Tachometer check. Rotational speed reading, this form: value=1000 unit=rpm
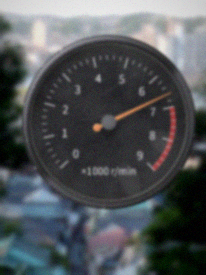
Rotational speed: value=6600 unit=rpm
